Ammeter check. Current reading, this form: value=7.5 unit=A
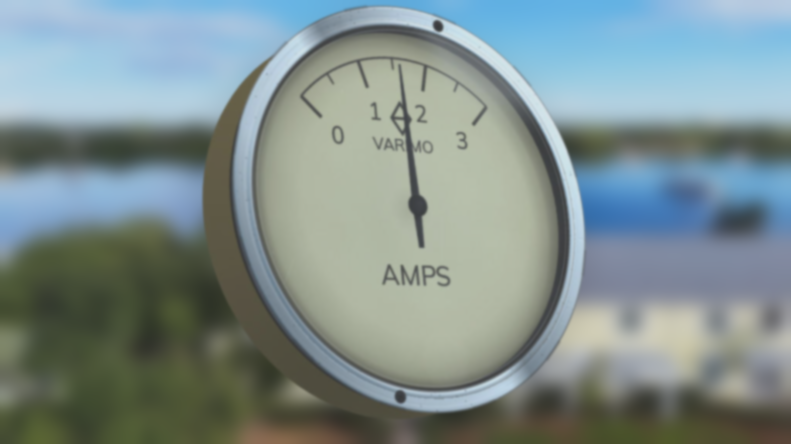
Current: value=1.5 unit=A
